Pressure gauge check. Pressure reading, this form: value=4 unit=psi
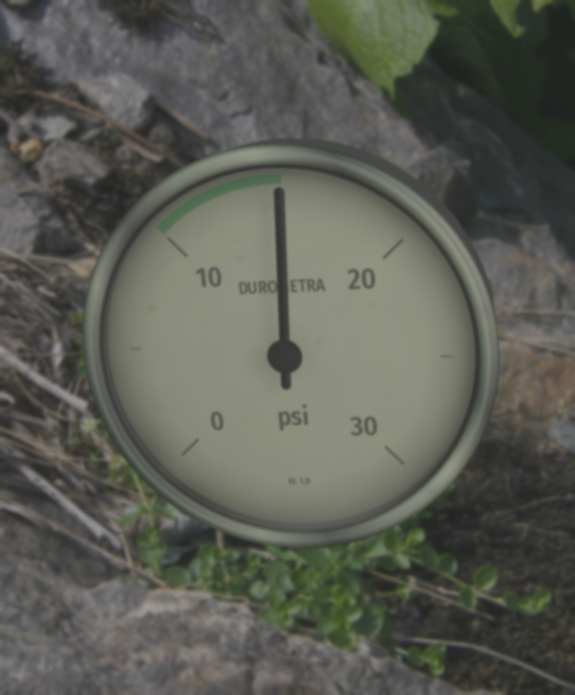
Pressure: value=15 unit=psi
